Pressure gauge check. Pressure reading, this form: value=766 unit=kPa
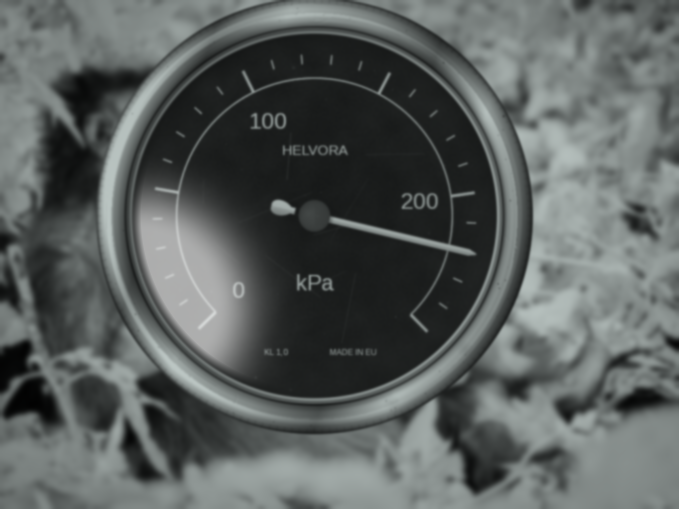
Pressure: value=220 unit=kPa
